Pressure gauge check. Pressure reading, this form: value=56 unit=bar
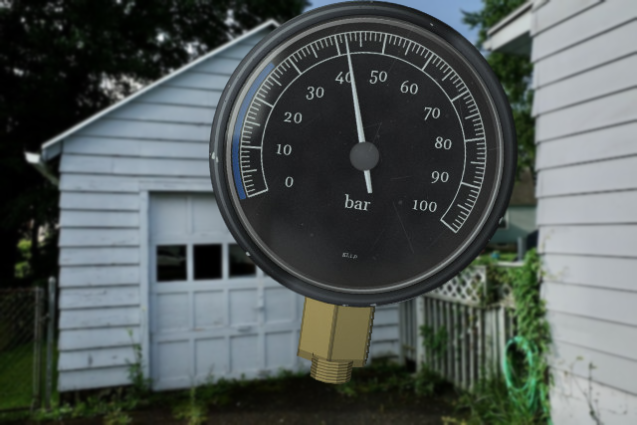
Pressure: value=42 unit=bar
